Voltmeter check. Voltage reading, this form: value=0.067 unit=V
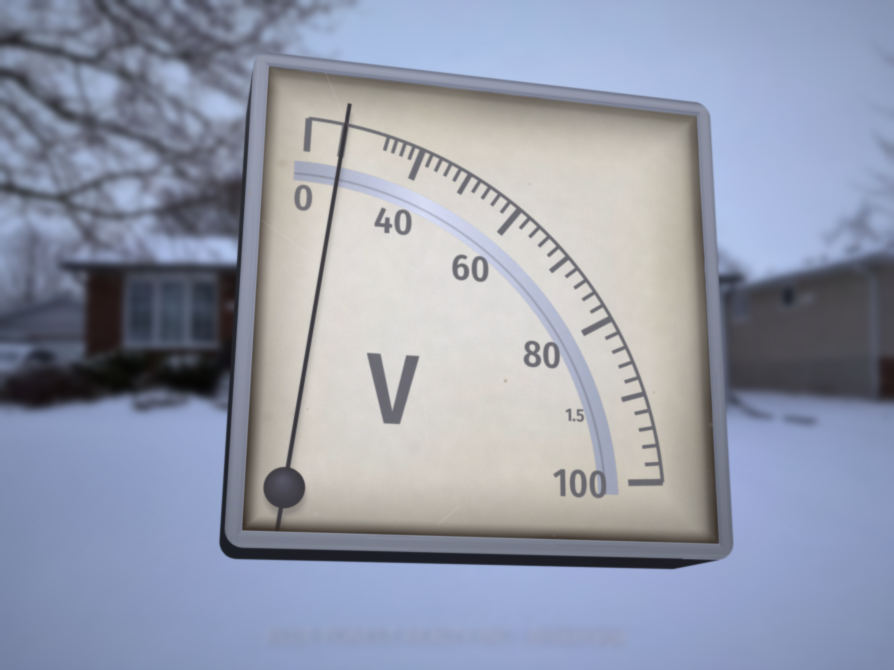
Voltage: value=20 unit=V
